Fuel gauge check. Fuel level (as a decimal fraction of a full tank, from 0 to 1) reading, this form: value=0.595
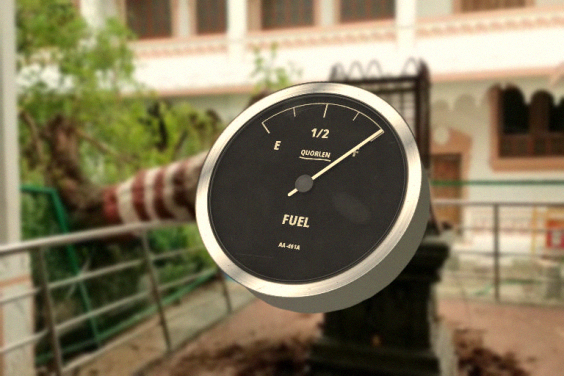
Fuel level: value=1
